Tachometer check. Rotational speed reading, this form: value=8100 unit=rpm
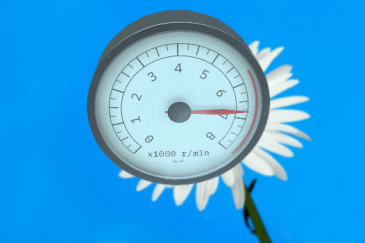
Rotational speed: value=6750 unit=rpm
